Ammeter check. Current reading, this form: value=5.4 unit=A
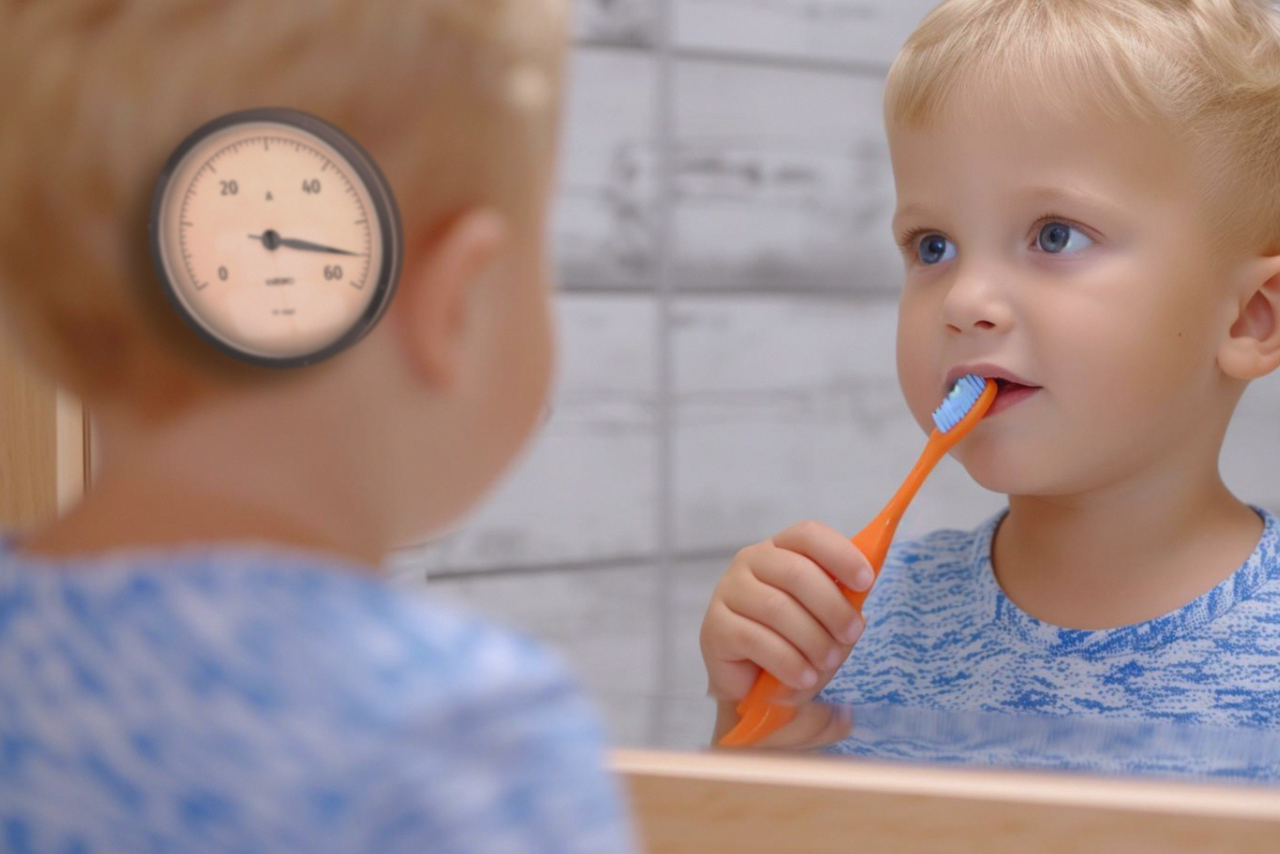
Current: value=55 unit=A
